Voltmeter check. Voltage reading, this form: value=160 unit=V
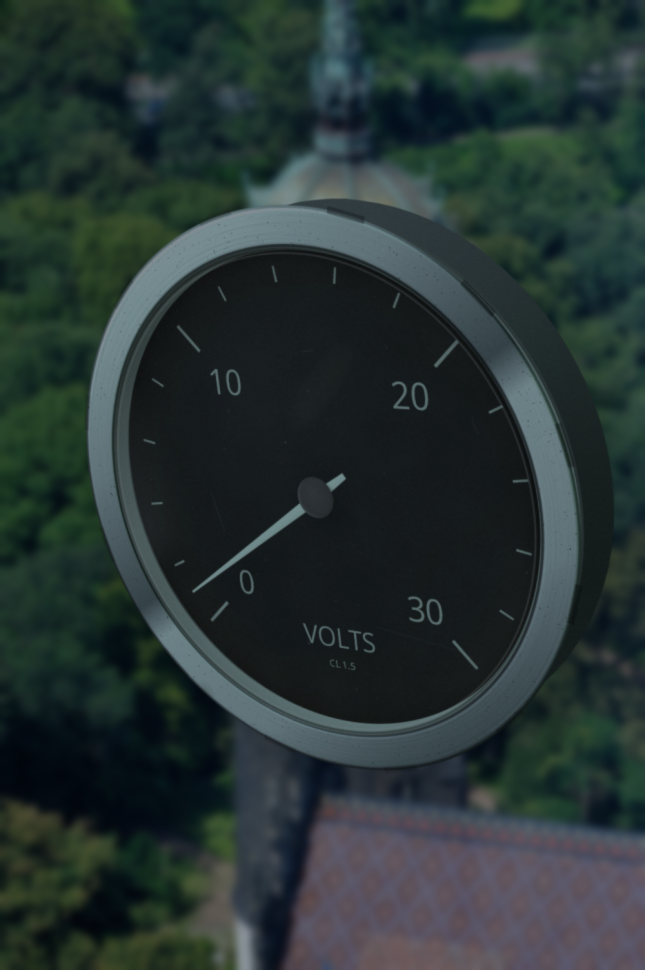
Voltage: value=1 unit=V
